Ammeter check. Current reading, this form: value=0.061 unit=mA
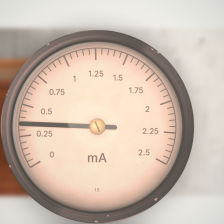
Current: value=0.35 unit=mA
